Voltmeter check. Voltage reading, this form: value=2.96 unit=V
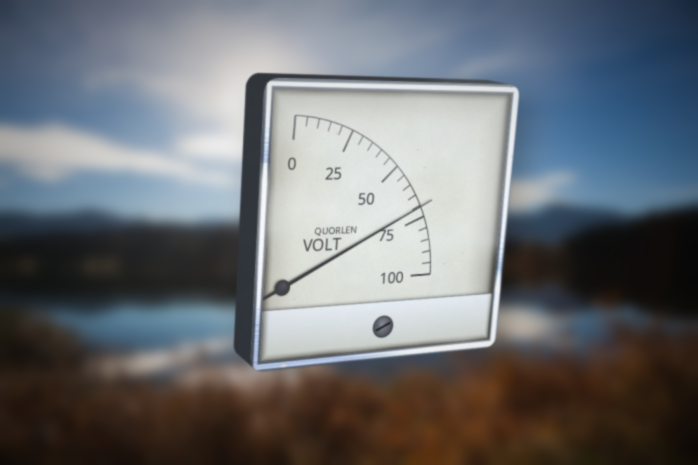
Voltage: value=70 unit=V
